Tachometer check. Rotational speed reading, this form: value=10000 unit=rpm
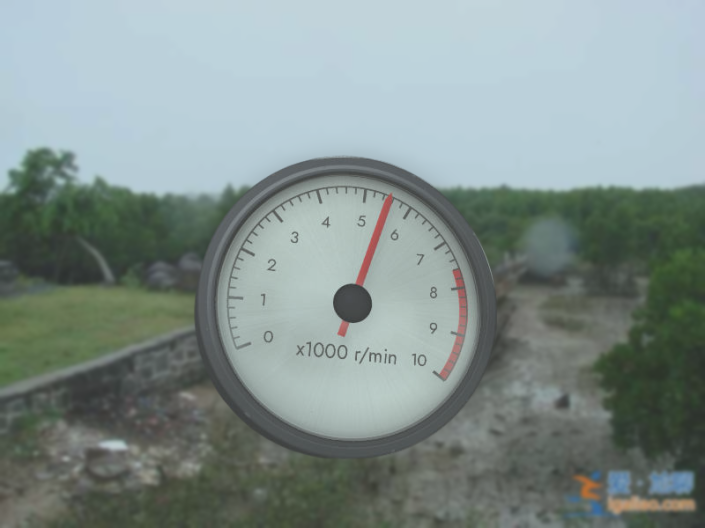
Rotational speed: value=5500 unit=rpm
